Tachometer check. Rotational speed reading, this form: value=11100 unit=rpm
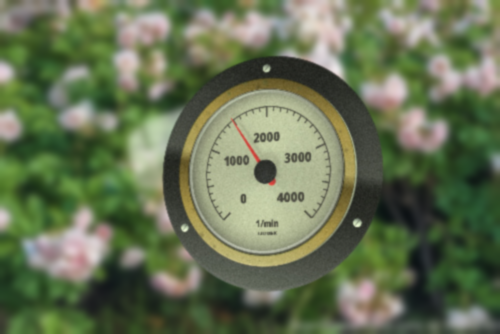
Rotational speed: value=1500 unit=rpm
